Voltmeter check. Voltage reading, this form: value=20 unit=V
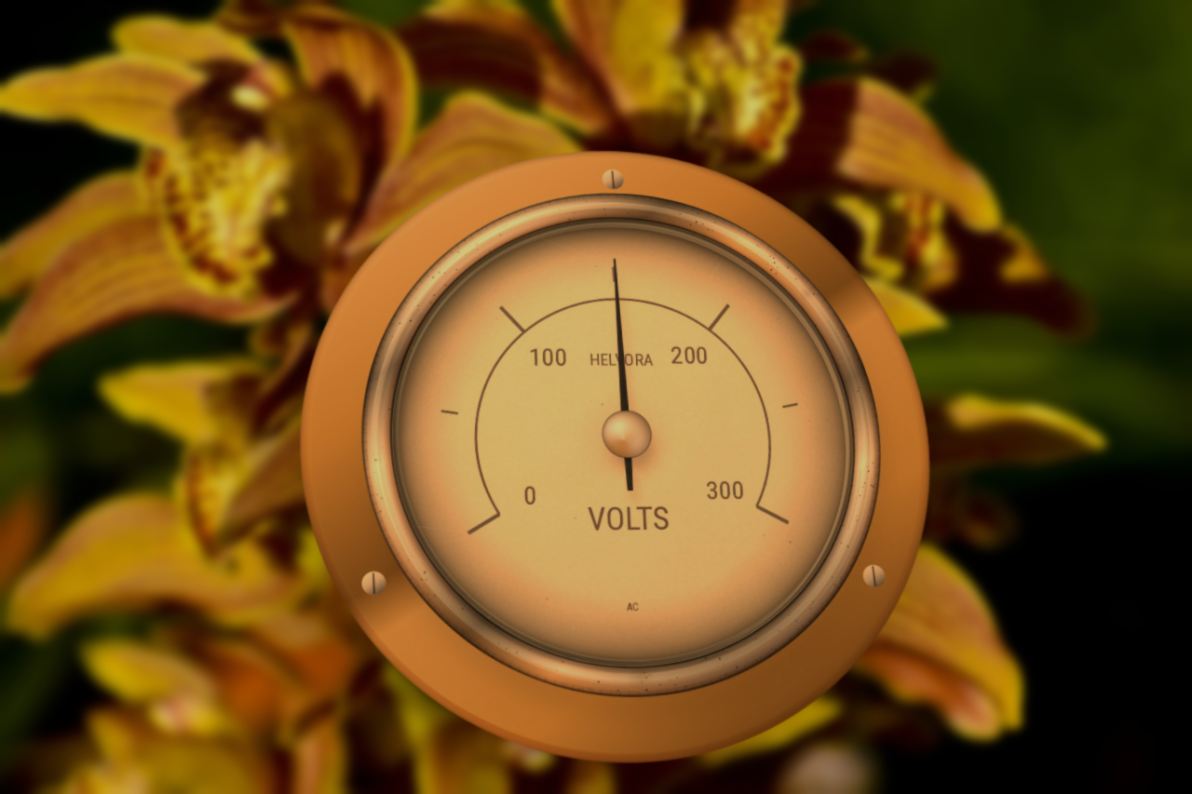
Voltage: value=150 unit=V
